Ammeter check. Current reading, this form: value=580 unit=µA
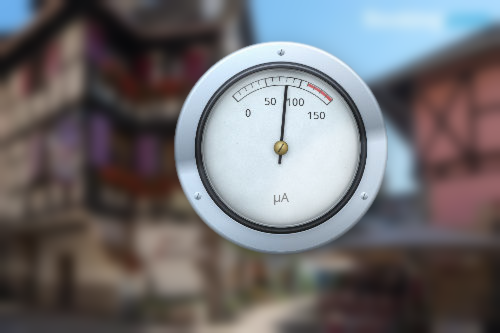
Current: value=80 unit=µA
